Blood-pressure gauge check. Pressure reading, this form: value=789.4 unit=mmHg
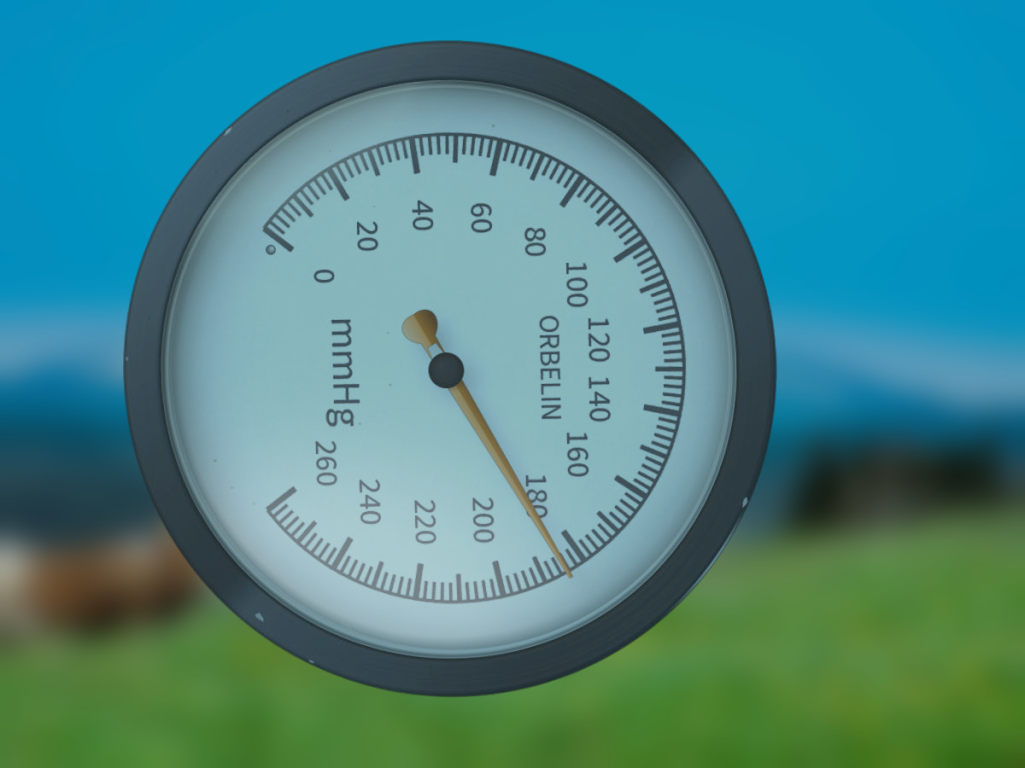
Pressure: value=184 unit=mmHg
